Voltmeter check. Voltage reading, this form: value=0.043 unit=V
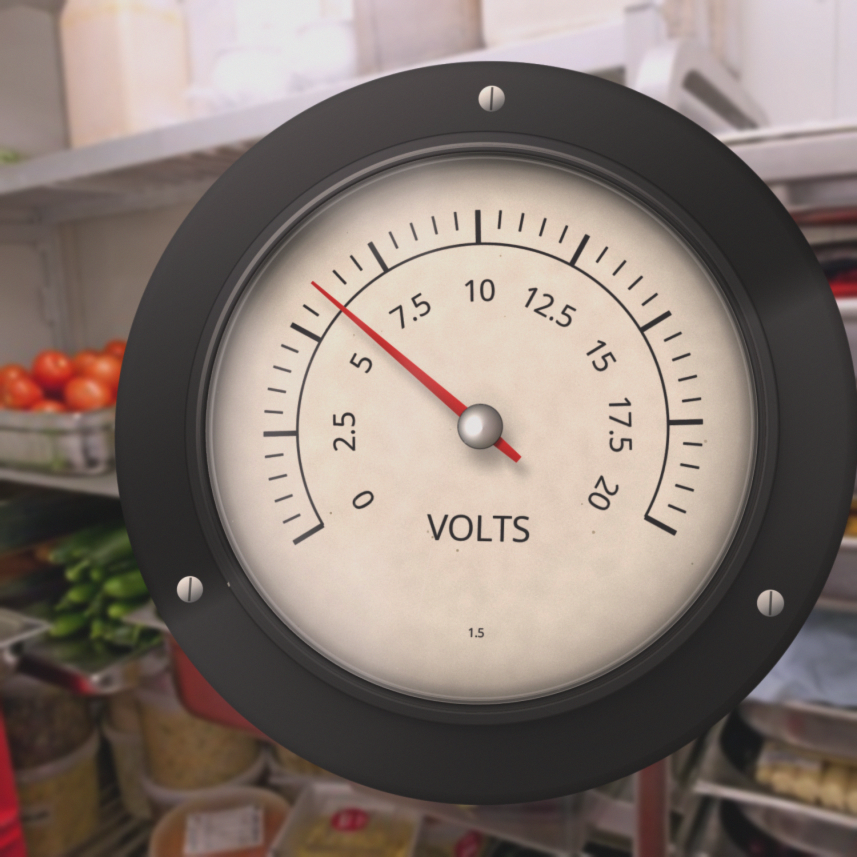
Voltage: value=6 unit=V
